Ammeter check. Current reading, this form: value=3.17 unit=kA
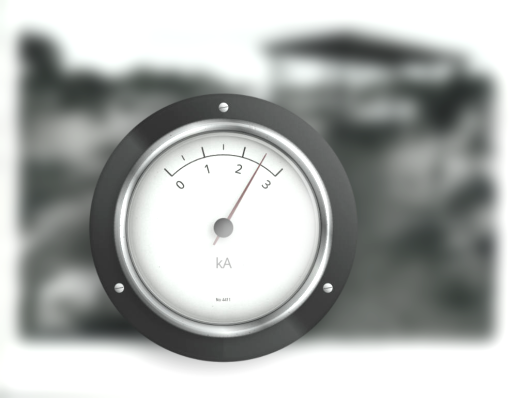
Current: value=2.5 unit=kA
